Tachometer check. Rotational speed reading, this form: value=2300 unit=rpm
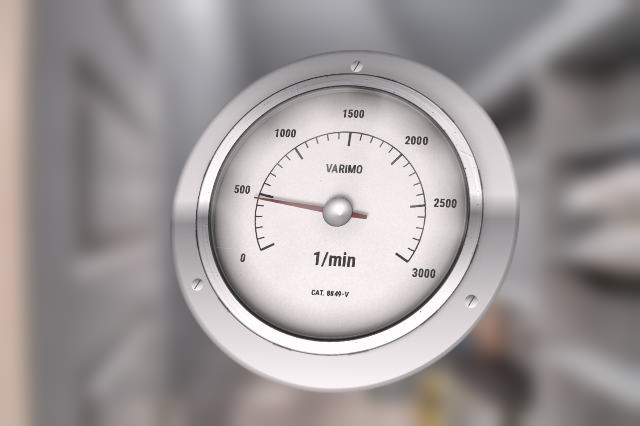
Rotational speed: value=450 unit=rpm
